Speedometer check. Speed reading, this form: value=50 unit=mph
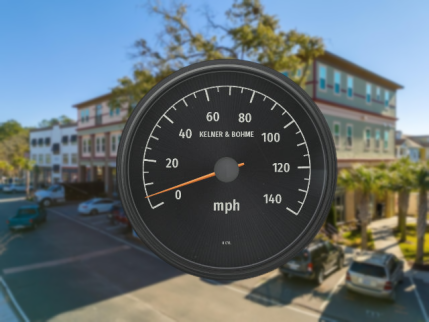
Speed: value=5 unit=mph
